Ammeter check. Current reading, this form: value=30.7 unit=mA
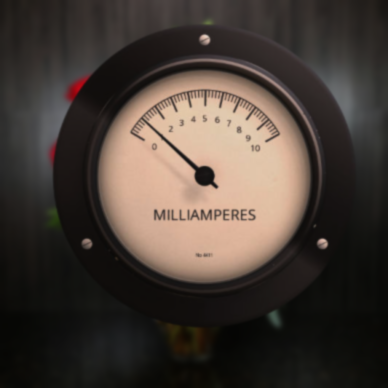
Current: value=1 unit=mA
